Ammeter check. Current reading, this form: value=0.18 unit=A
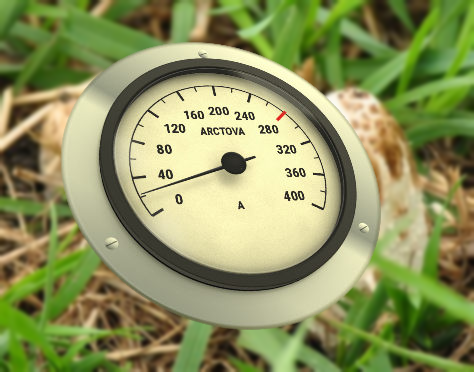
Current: value=20 unit=A
